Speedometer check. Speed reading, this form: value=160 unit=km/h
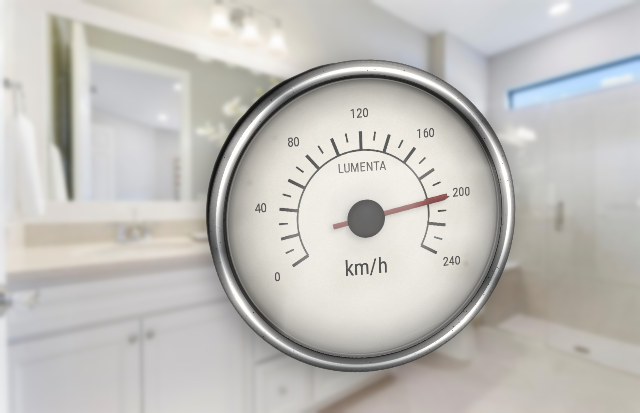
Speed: value=200 unit=km/h
